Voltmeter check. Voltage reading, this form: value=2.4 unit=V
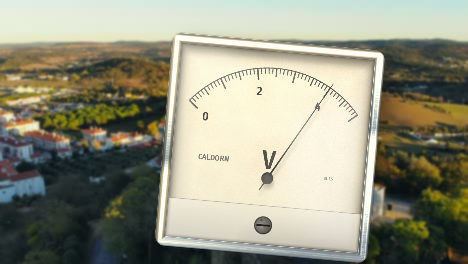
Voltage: value=4 unit=V
